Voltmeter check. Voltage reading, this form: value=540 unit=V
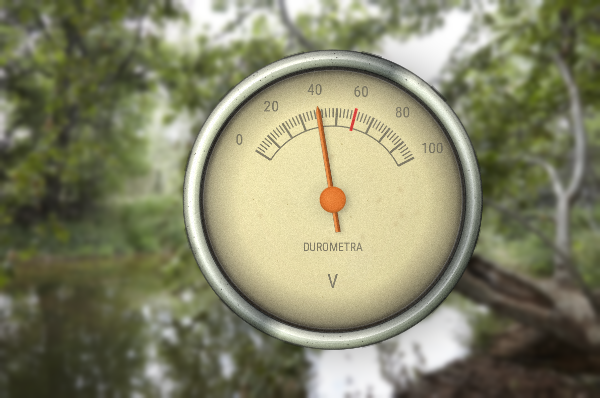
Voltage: value=40 unit=V
